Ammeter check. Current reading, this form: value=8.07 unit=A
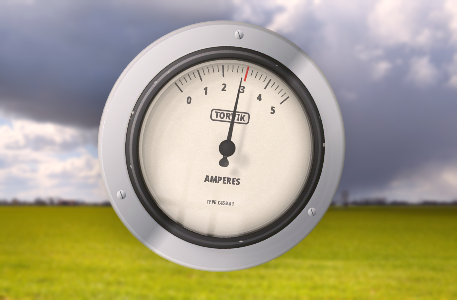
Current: value=2.8 unit=A
